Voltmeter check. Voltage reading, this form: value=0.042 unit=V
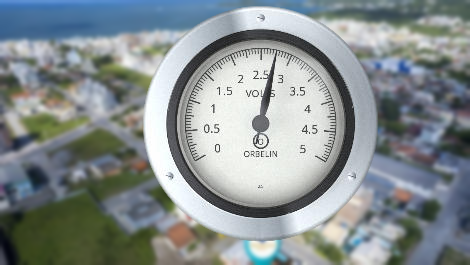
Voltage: value=2.75 unit=V
